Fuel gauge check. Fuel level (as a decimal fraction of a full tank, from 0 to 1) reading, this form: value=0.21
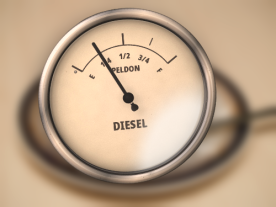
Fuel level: value=0.25
